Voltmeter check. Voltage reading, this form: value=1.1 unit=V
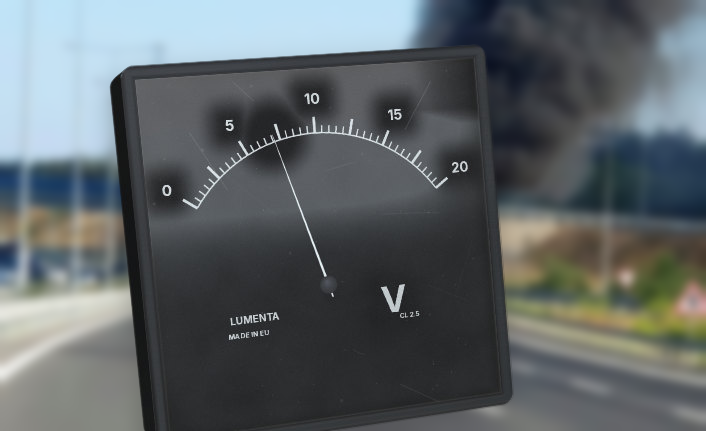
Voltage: value=7 unit=V
